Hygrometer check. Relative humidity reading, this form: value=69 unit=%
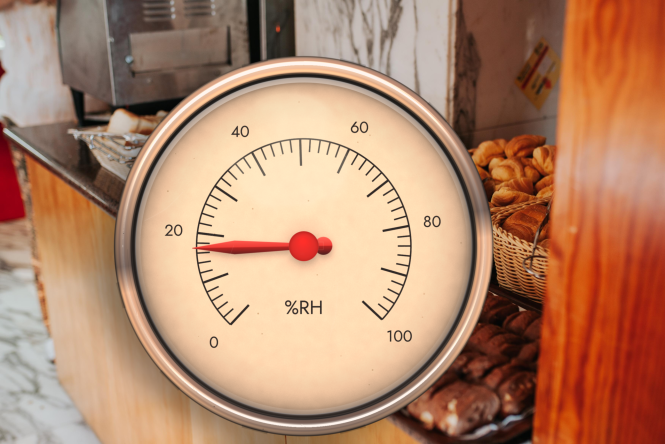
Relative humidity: value=17 unit=%
